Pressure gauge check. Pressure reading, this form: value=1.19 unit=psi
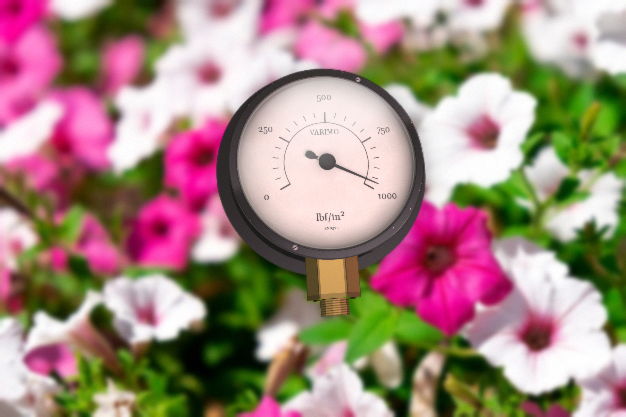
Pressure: value=975 unit=psi
